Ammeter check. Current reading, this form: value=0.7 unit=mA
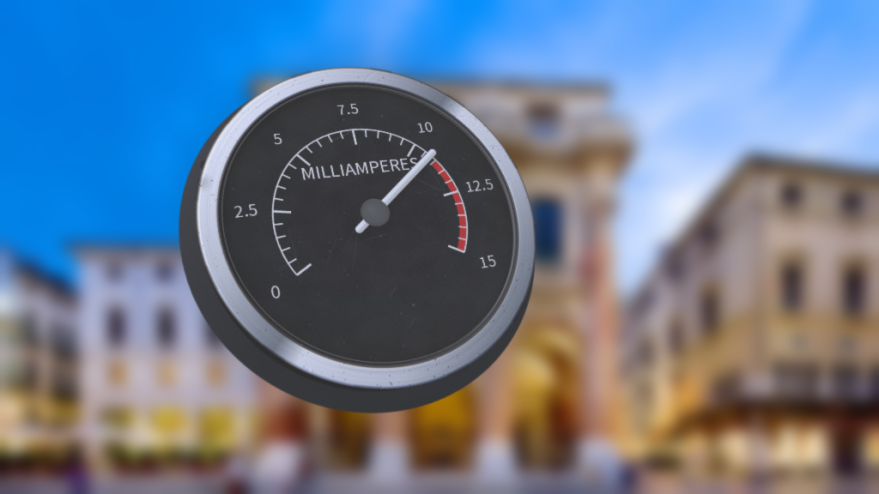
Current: value=10.75 unit=mA
